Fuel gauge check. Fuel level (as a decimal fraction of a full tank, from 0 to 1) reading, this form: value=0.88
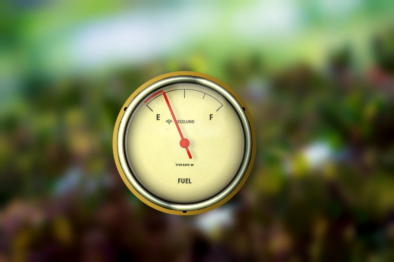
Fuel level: value=0.25
